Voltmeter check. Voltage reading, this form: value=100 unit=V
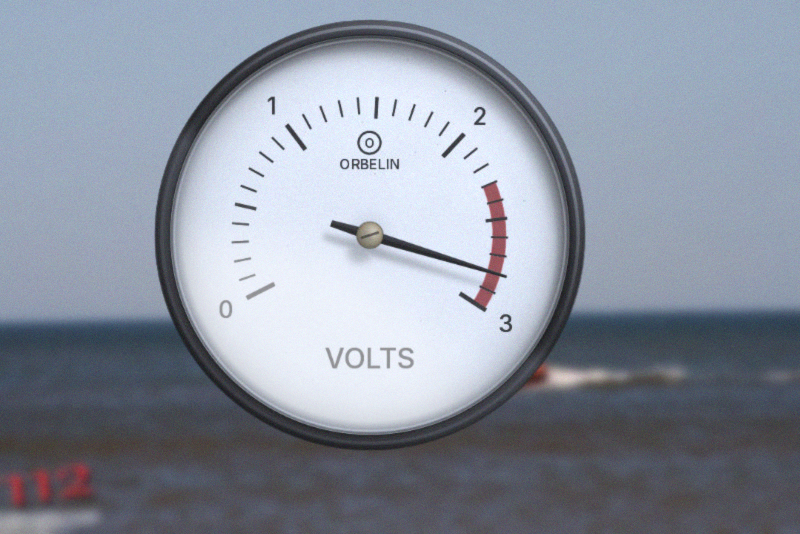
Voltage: value=2.8 unit=V
